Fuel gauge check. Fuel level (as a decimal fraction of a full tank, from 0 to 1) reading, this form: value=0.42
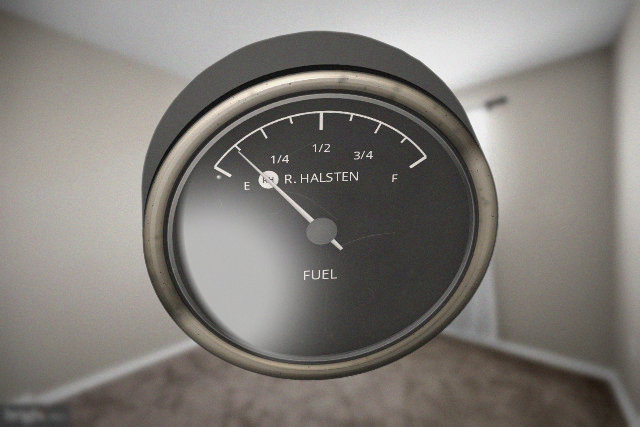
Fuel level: value=0.125
